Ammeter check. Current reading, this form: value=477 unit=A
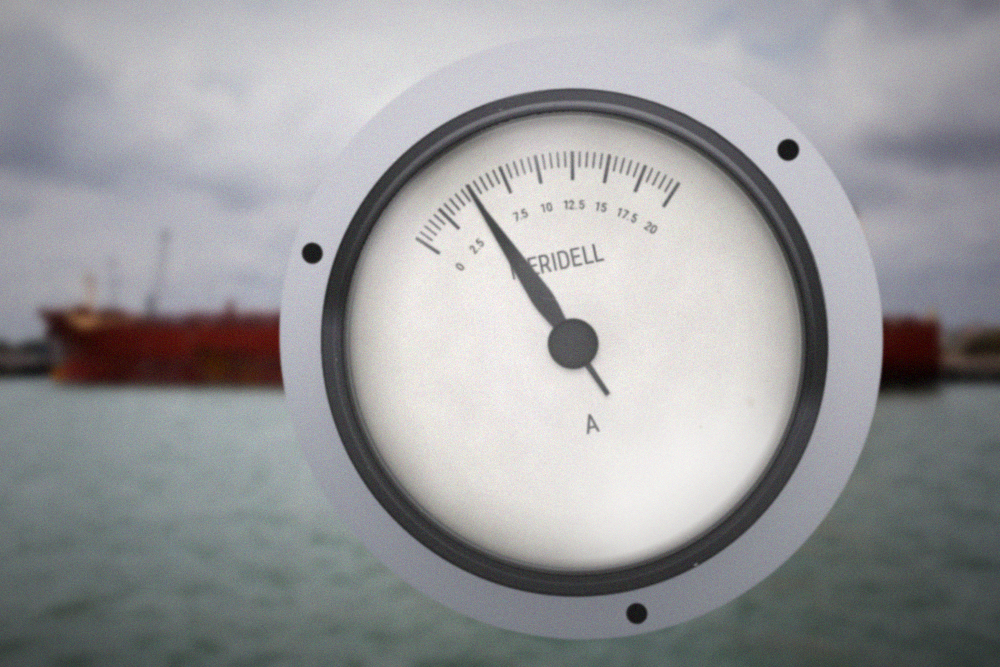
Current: value=5 unit=A
